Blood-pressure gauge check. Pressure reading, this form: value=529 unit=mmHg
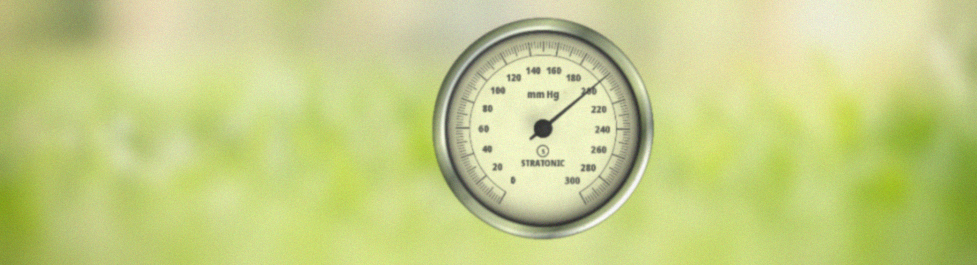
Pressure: value=200 unit=mmHg
